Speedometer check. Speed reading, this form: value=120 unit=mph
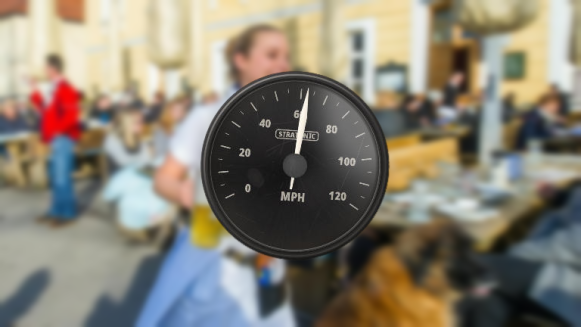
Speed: value=62.5 unit=mph
